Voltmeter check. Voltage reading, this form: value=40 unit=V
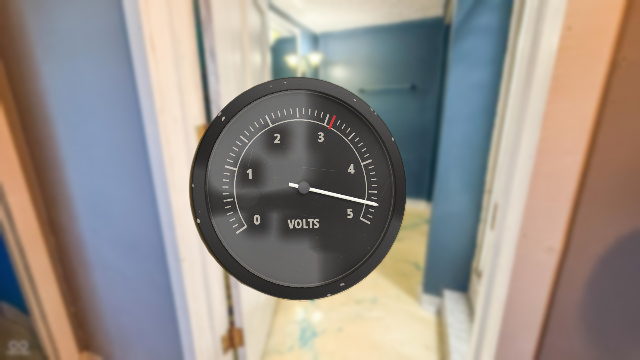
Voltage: value=4.7 unit=V
